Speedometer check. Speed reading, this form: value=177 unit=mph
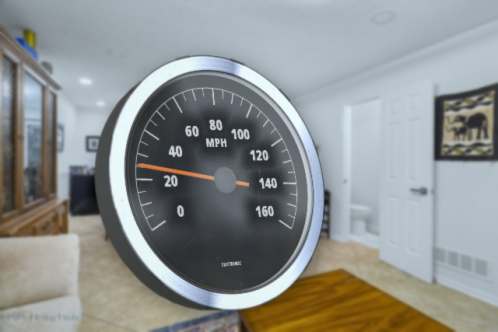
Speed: value=25 unit=mph
